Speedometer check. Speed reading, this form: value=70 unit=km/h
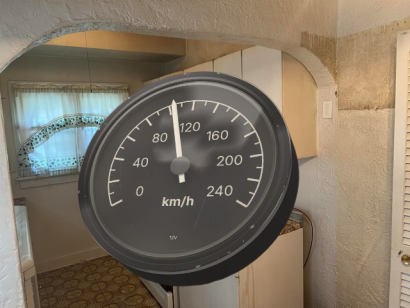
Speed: value=105 unit=km/h
